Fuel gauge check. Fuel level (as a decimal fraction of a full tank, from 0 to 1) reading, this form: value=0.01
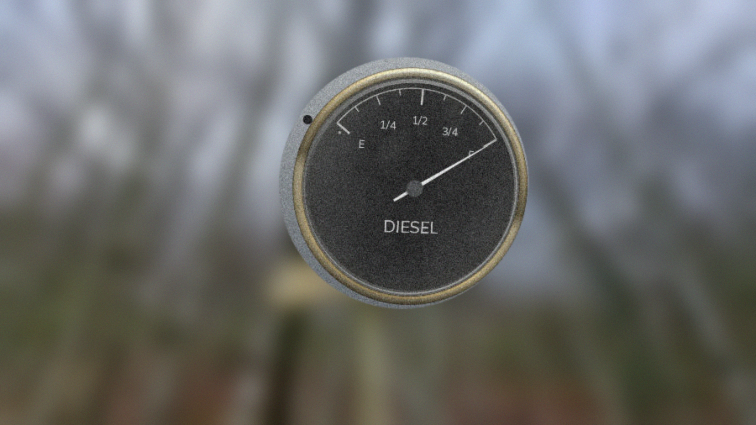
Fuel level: value=1
